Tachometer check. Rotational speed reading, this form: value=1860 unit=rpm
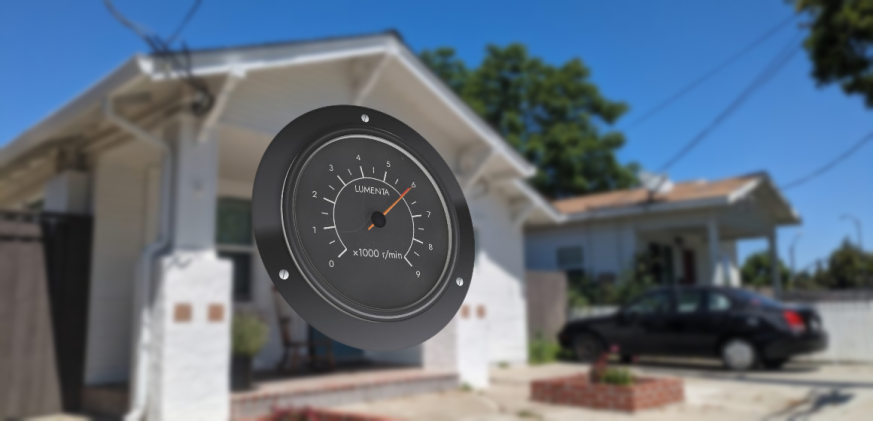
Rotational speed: value=6000 unit=rpm
